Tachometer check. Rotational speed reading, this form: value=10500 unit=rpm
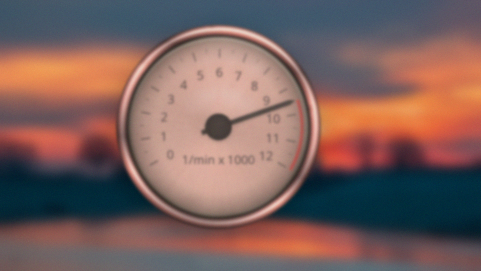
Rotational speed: value=9500 unit=rpm
